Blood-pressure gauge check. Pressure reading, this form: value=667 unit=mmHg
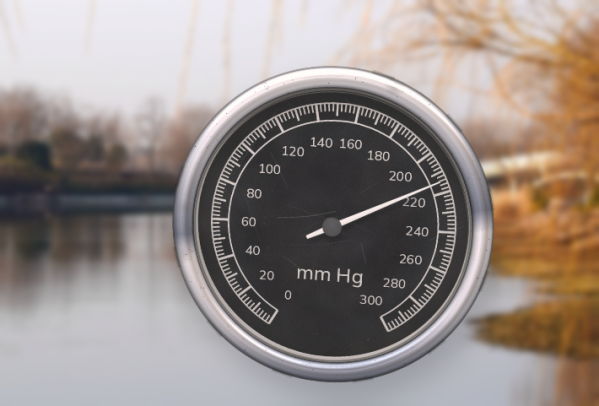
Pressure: value=214 unit=mmHg
